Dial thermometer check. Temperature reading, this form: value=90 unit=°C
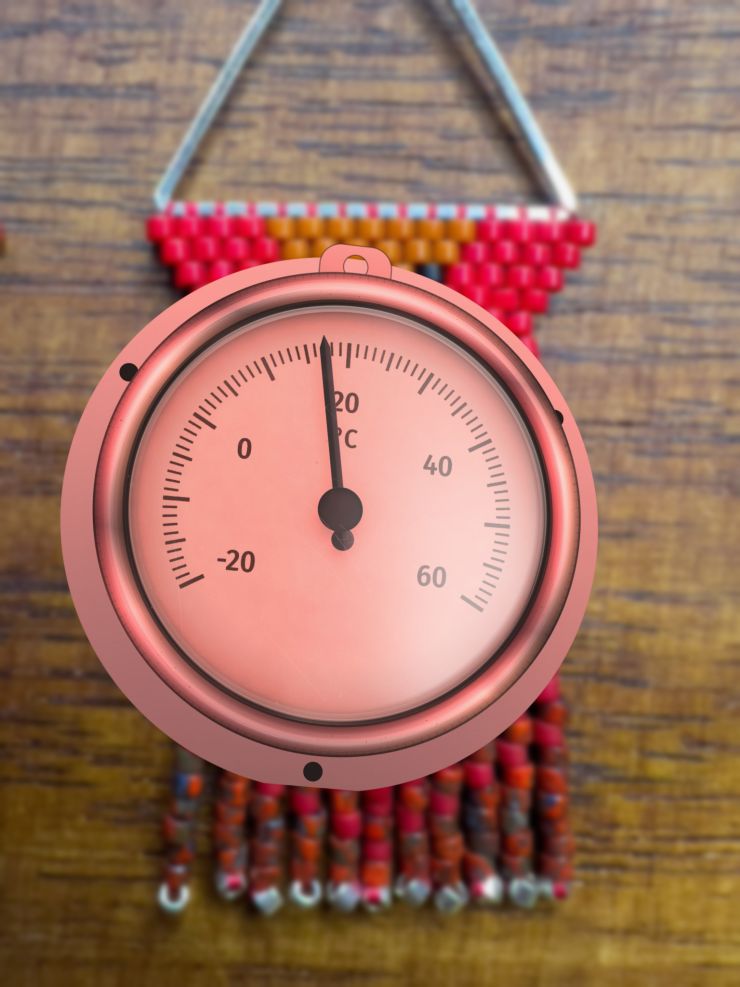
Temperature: value=17 unit=°C
